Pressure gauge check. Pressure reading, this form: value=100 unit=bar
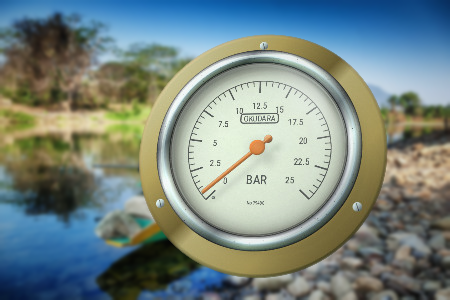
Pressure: value=0.5 unit=bar
